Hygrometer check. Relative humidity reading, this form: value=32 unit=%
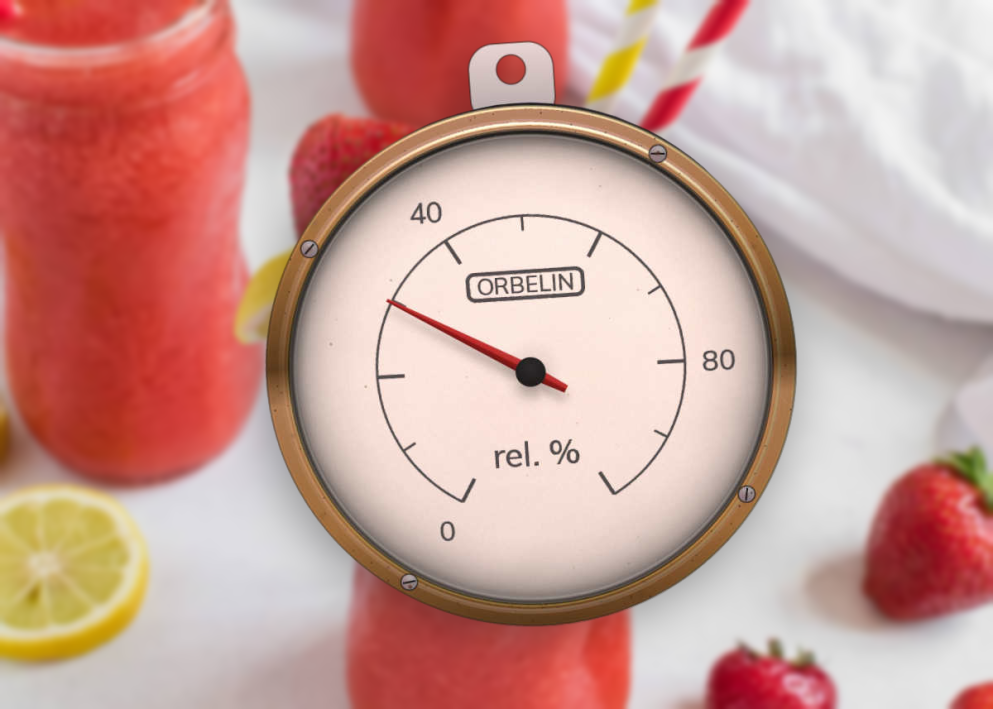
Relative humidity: value=30 unit=%
